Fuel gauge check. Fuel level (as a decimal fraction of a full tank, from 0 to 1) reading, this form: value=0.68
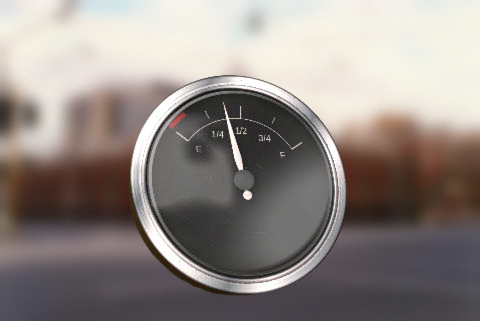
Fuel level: value=0.375
